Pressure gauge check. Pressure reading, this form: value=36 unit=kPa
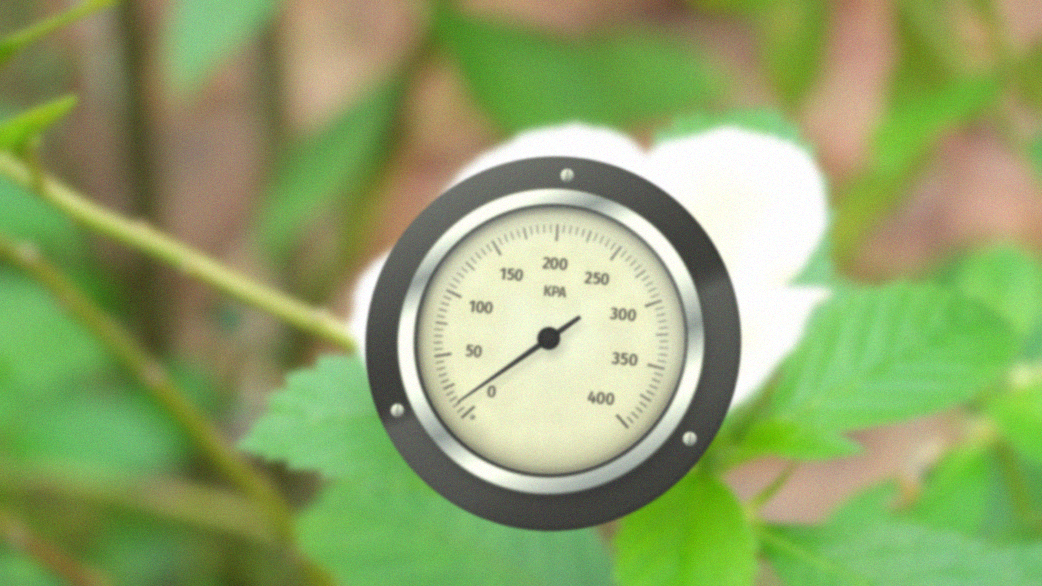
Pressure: value=10 unit=kPa
